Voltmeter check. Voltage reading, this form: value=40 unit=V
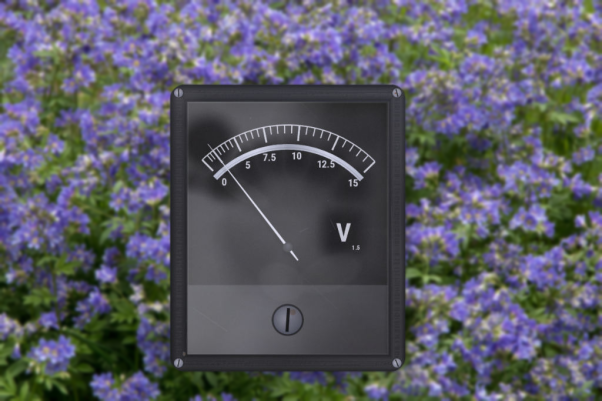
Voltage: value=2.5 unit=V
